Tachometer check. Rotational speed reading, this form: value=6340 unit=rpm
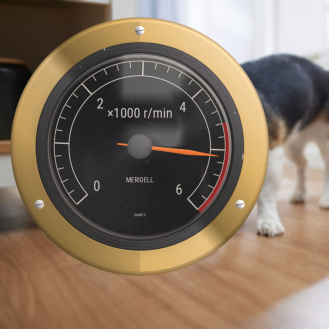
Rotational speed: value=5100 unit=rpm
